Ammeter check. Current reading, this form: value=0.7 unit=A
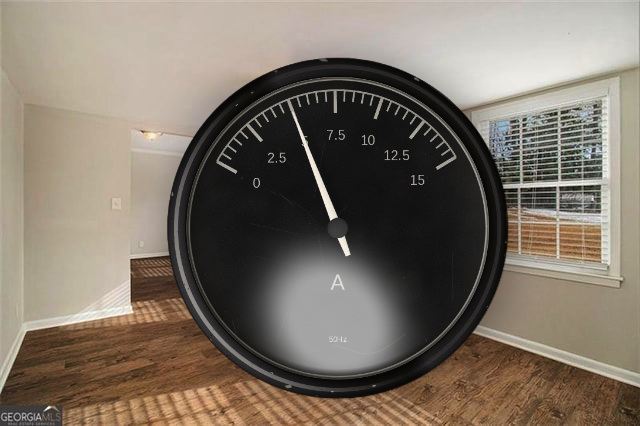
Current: value=5 unit=A
